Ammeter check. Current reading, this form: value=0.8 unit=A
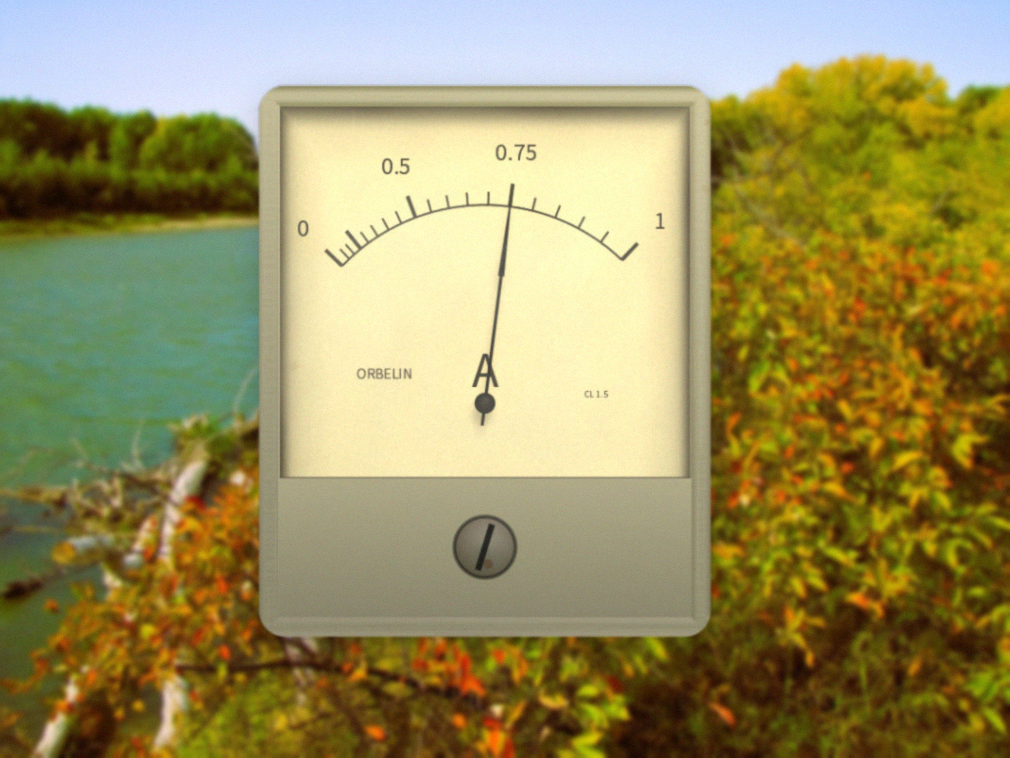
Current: value=0.75 unit=A
